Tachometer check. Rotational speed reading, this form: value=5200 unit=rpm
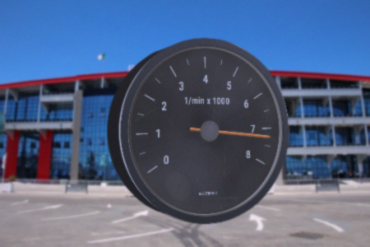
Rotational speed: value=7250 unit=rpm
